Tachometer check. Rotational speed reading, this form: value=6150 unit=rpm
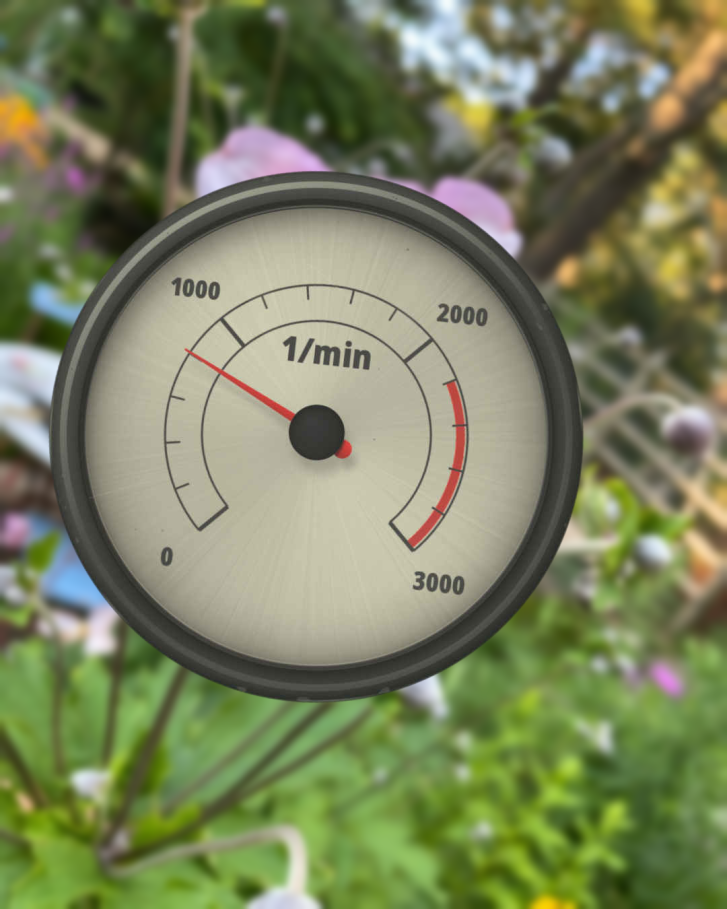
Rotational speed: value=800 unit=rpm
